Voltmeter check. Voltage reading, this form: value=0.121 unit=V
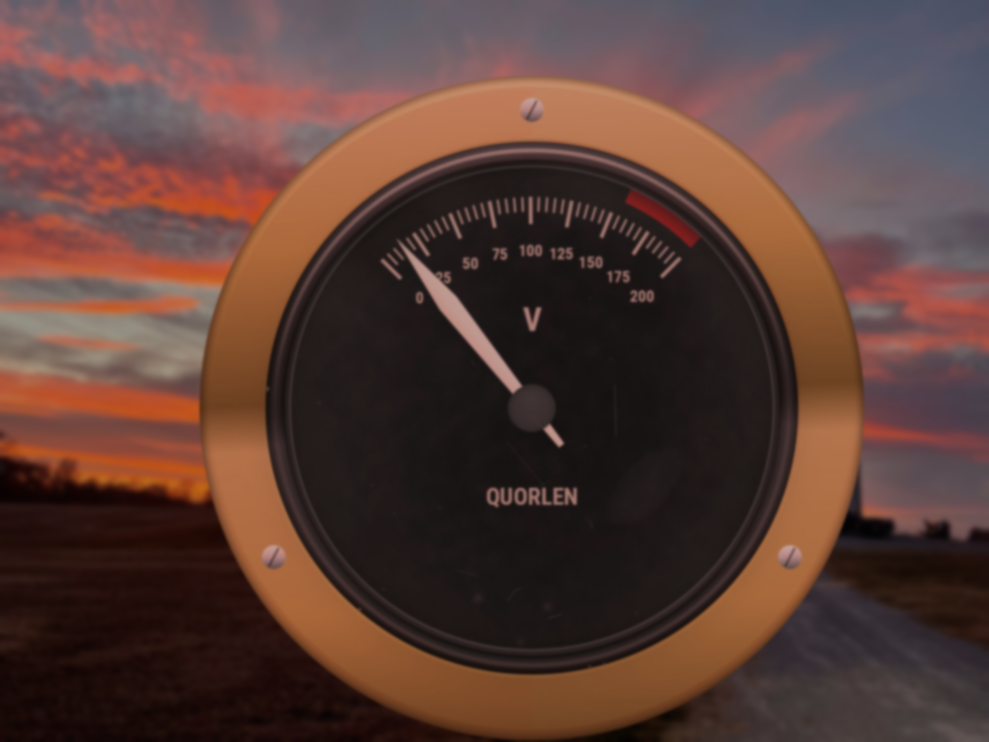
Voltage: value=15 unit=V
